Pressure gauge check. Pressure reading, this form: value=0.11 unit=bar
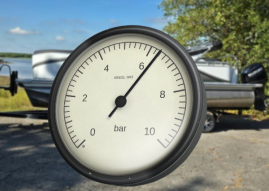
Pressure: value=6.4 unit=bar
